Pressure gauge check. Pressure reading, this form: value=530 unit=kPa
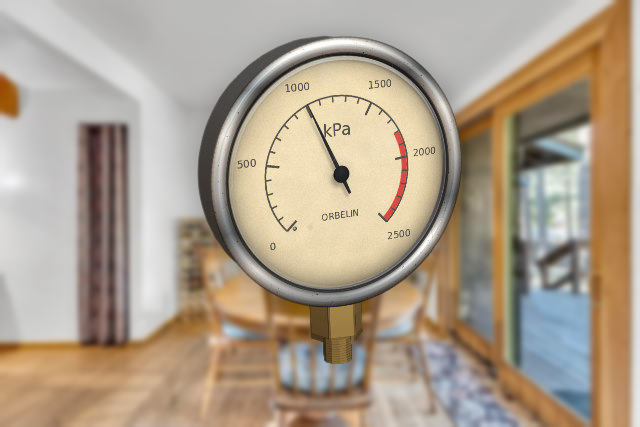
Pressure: value=1000 unit=kPa
